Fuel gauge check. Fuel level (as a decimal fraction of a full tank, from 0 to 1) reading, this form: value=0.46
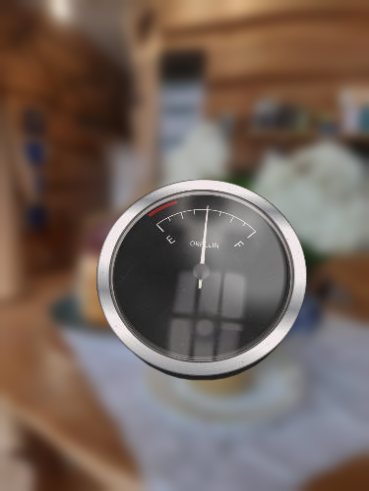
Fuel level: value=0.5
